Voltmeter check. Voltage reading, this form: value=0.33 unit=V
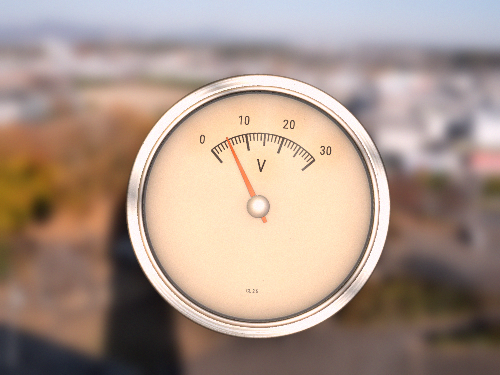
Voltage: value=5 unit=V
